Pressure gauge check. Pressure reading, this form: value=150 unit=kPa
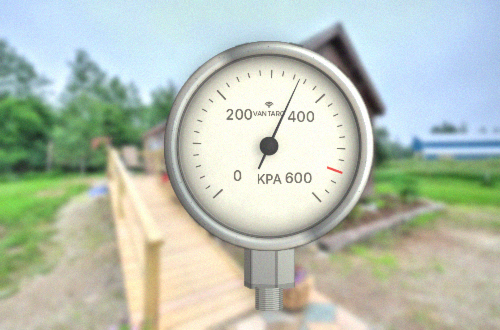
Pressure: value=350 unit=kPa
